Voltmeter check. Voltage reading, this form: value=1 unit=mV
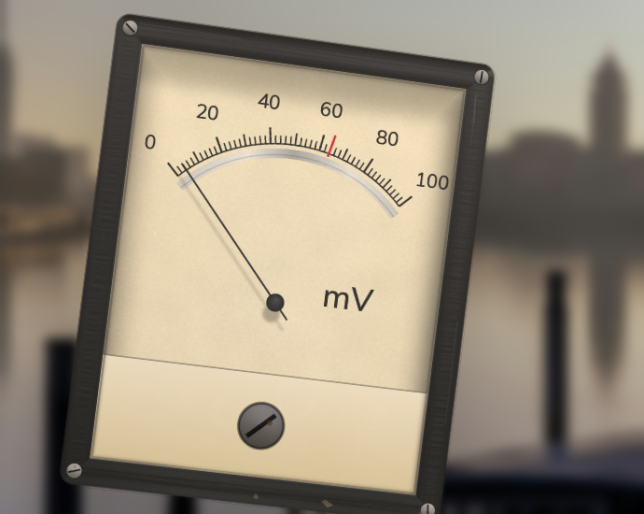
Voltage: value=4 unit=mV
